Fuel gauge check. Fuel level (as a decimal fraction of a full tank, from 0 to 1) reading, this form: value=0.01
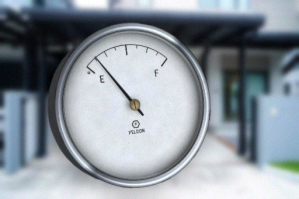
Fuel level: value=0.125
